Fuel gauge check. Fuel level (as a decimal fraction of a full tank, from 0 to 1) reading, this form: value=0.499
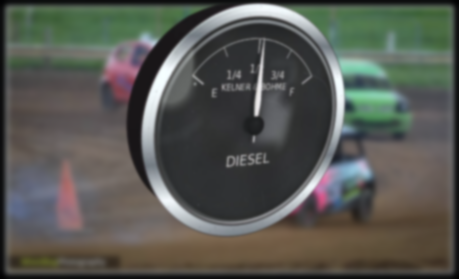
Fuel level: value=0.5
